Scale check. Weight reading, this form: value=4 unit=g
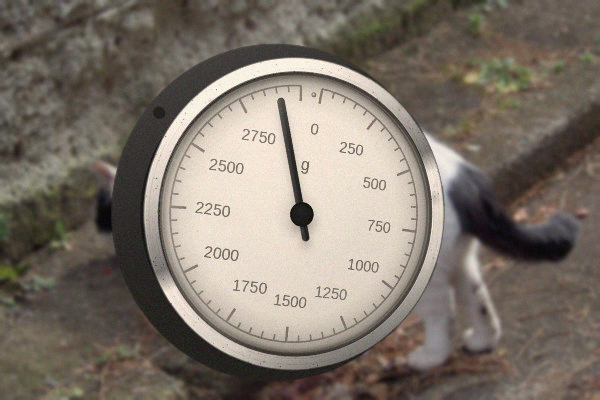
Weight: value=2900 unit=g
